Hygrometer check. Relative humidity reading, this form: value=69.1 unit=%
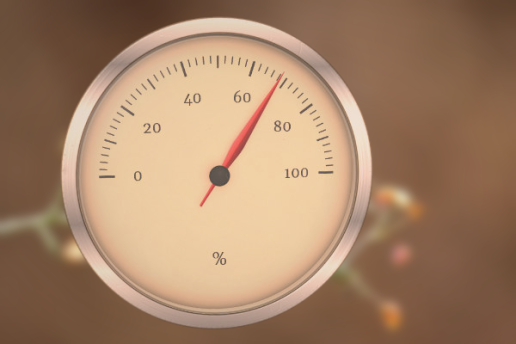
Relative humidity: value=68 unit=%
